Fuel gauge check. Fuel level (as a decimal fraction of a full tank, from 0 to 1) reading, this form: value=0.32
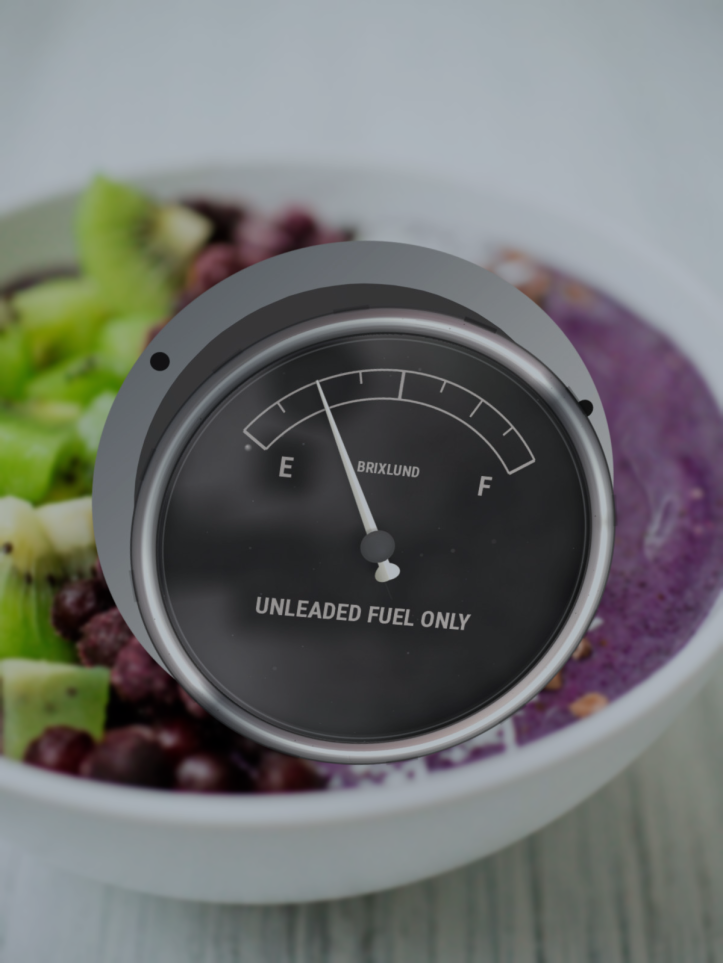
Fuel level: value=0.25
